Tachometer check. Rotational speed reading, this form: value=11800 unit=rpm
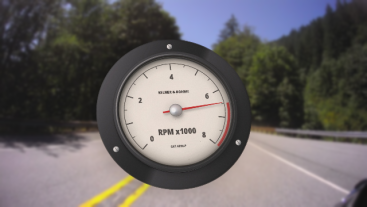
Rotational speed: value=6500 unit=rpm
